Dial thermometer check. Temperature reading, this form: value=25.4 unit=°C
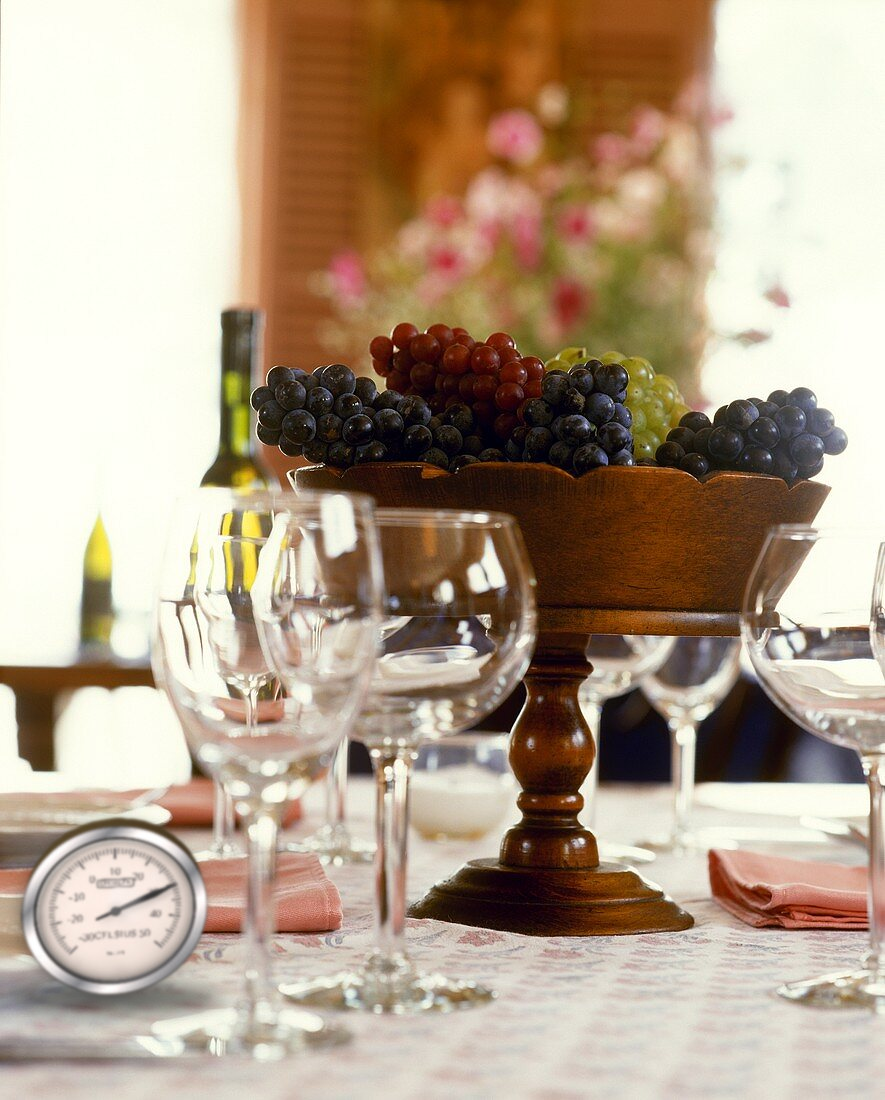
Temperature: value=30 unit=°C
